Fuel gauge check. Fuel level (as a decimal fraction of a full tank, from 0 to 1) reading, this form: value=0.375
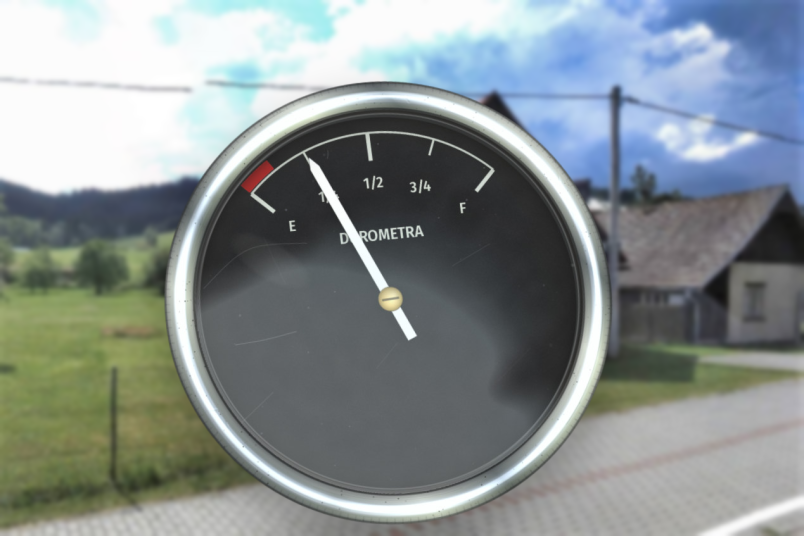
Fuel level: value=0.25
